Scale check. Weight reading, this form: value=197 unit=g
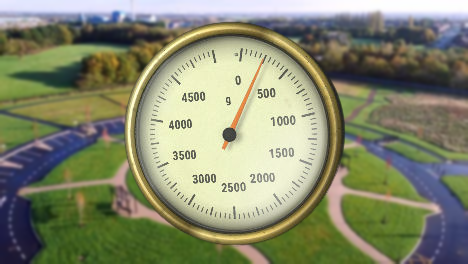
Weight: value=250 unit=g
